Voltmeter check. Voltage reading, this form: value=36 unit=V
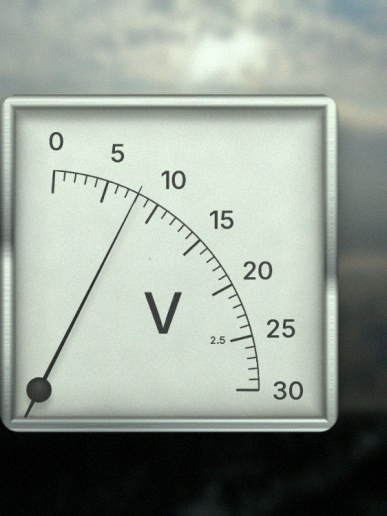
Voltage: value=8 unit=V
